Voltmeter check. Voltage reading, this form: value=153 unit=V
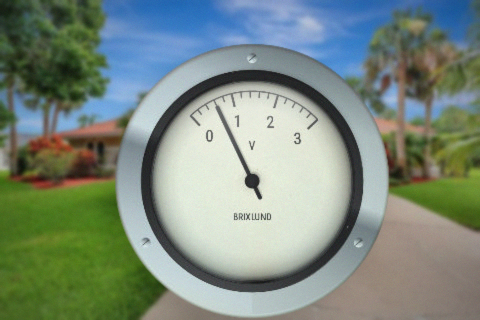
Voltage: value=0.6 unit=V
